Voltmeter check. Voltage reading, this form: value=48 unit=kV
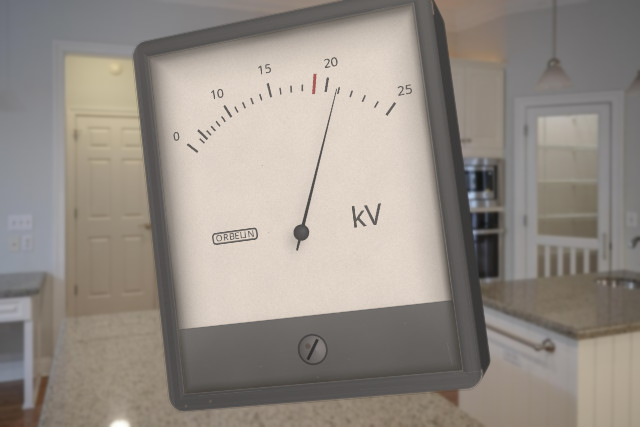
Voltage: value=21 unit=kV
